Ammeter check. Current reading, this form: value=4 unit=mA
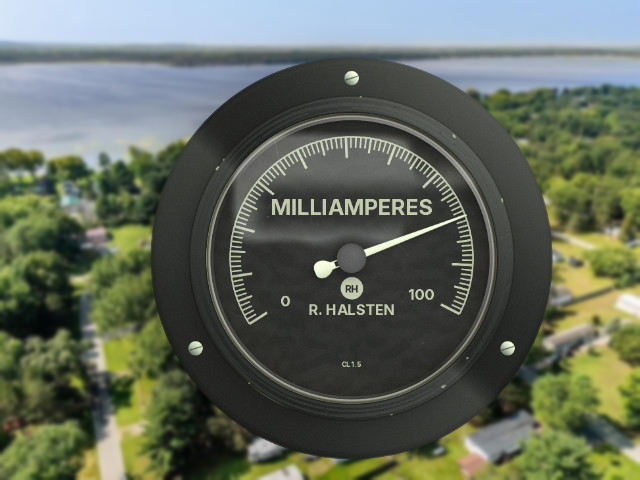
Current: value=80 unit=mA
